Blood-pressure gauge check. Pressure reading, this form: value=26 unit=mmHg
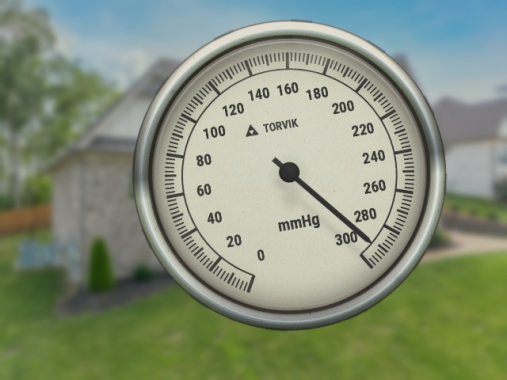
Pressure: value=292 unit=mmHg
